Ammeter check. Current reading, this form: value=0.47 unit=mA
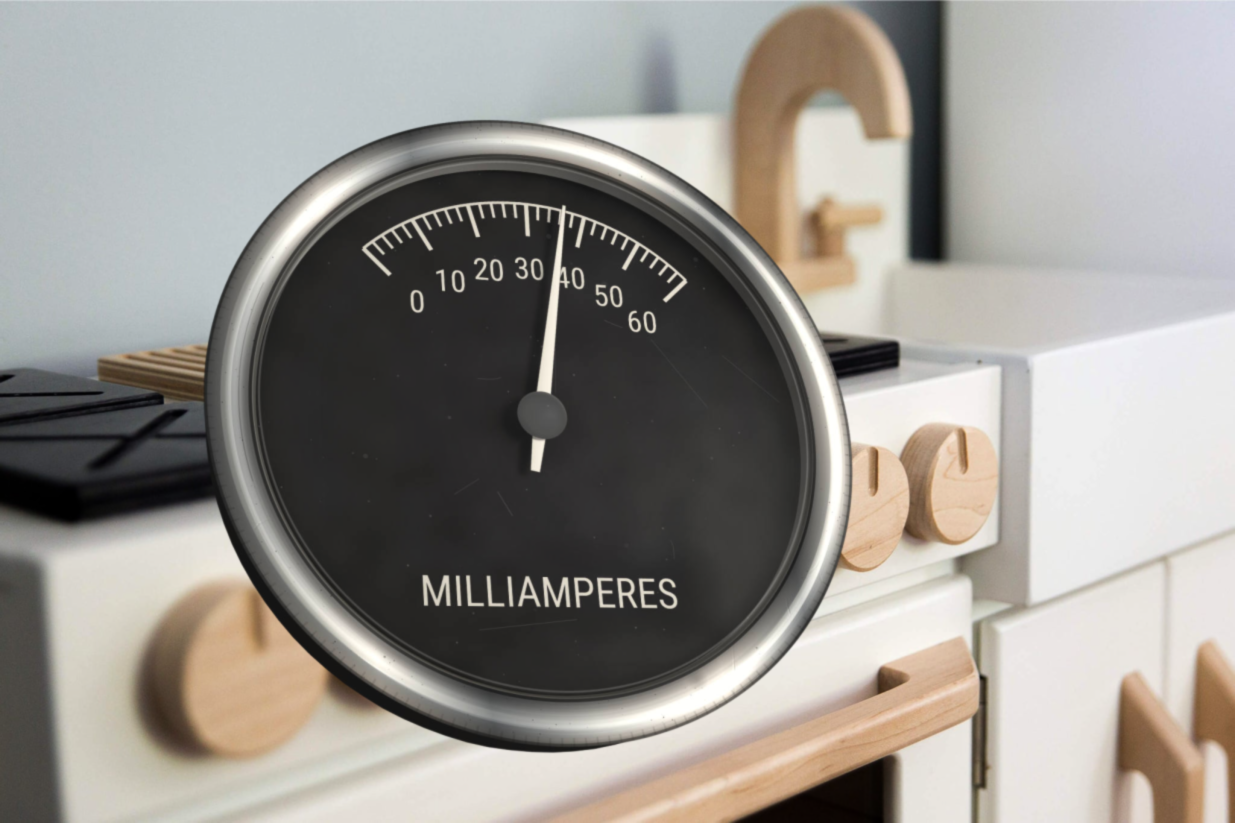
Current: value=36 unit=mA
